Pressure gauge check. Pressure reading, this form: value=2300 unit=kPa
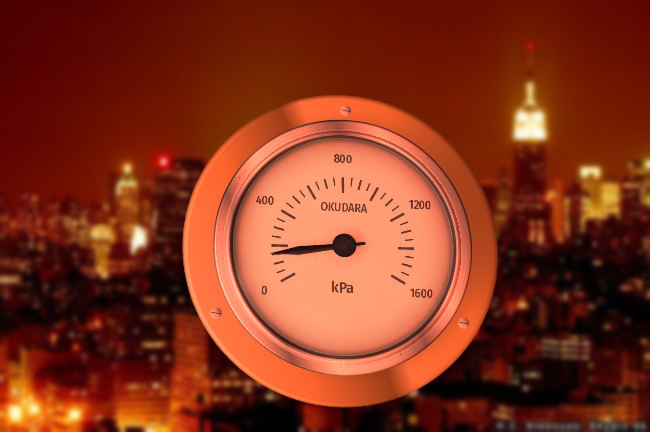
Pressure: value=150 unit=kPa
